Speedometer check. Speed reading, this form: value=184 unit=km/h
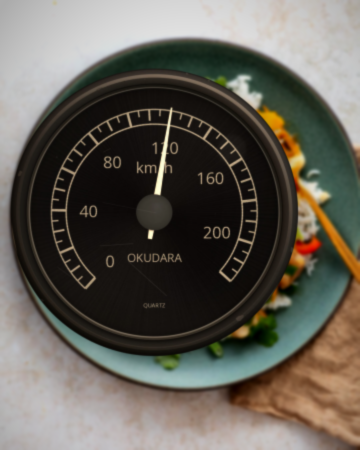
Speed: value=120 unit=km/h
